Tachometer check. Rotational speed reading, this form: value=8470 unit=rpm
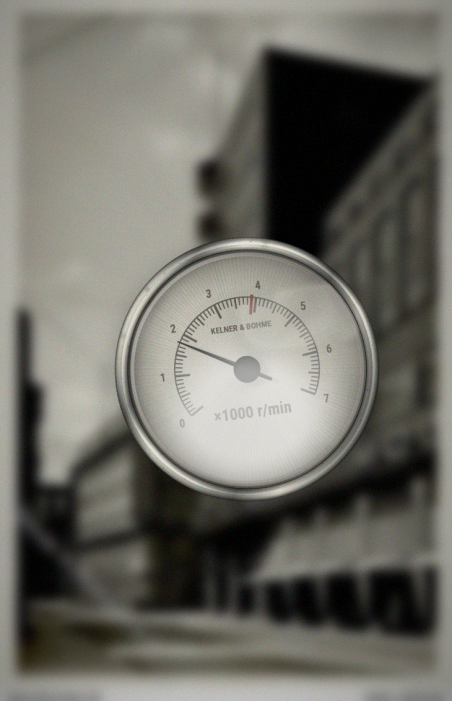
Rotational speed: value=1800 unit=rpm
